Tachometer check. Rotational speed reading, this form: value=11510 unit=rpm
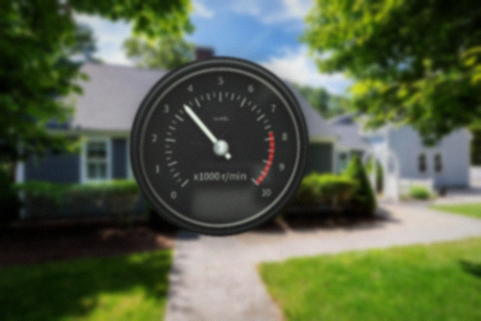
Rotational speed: value=3500 unit=rpm
